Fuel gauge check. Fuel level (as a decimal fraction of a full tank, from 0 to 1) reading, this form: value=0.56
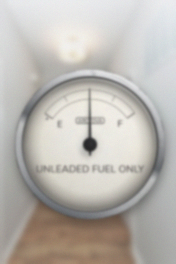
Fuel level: value=0.5
